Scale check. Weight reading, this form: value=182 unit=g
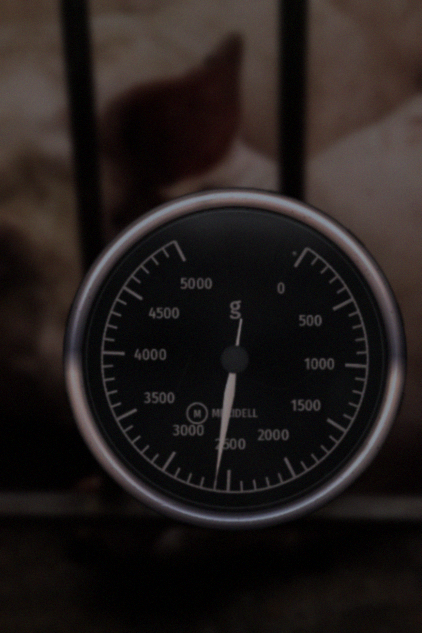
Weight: value=2600 unit=g
